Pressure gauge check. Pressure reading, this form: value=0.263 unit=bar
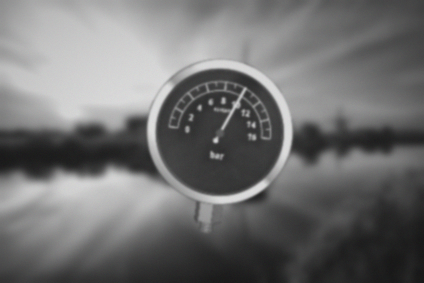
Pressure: value=10 unit=bar
